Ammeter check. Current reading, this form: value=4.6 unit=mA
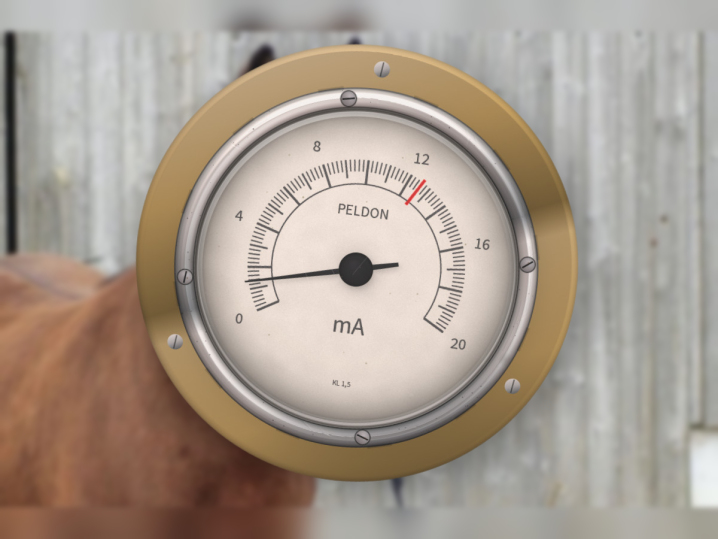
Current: value=1.4 unit=mA
